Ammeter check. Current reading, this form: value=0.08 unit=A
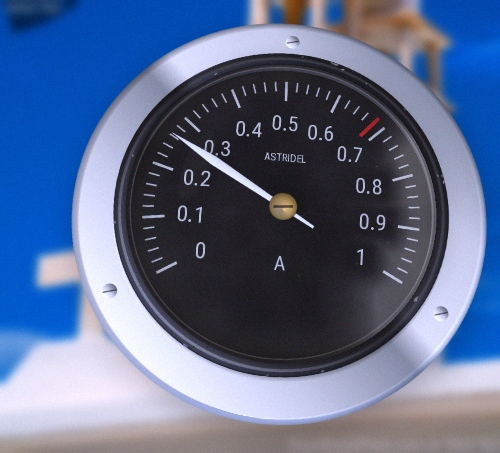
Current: value=0.26 unit=A
